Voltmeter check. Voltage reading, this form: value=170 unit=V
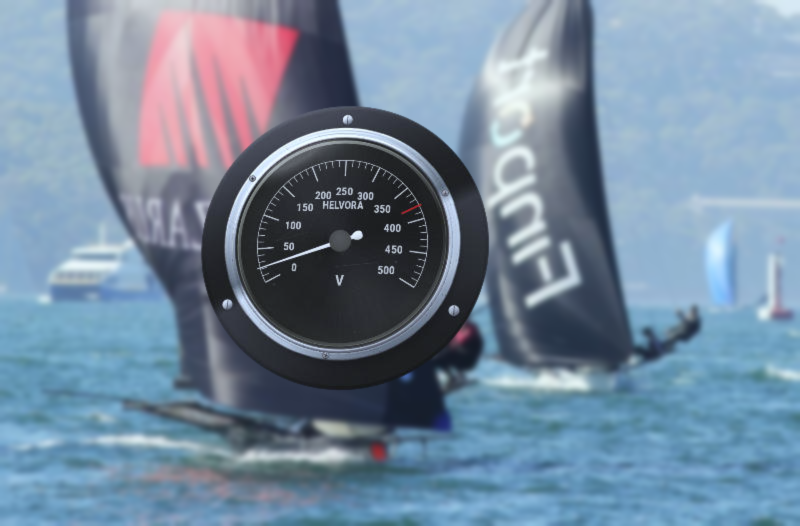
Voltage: value=20 unit=V
